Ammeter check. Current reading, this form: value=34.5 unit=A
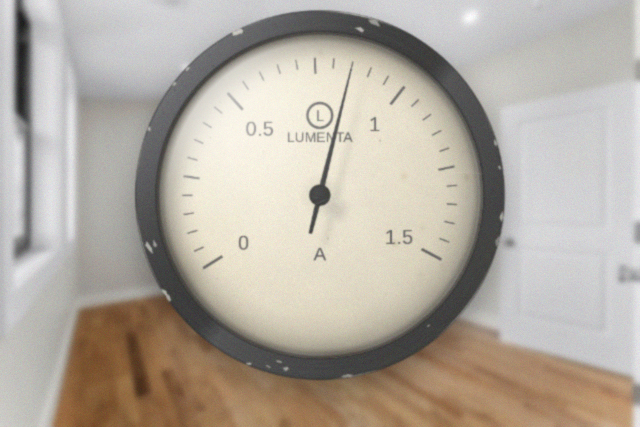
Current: value=0.85 unit=A
